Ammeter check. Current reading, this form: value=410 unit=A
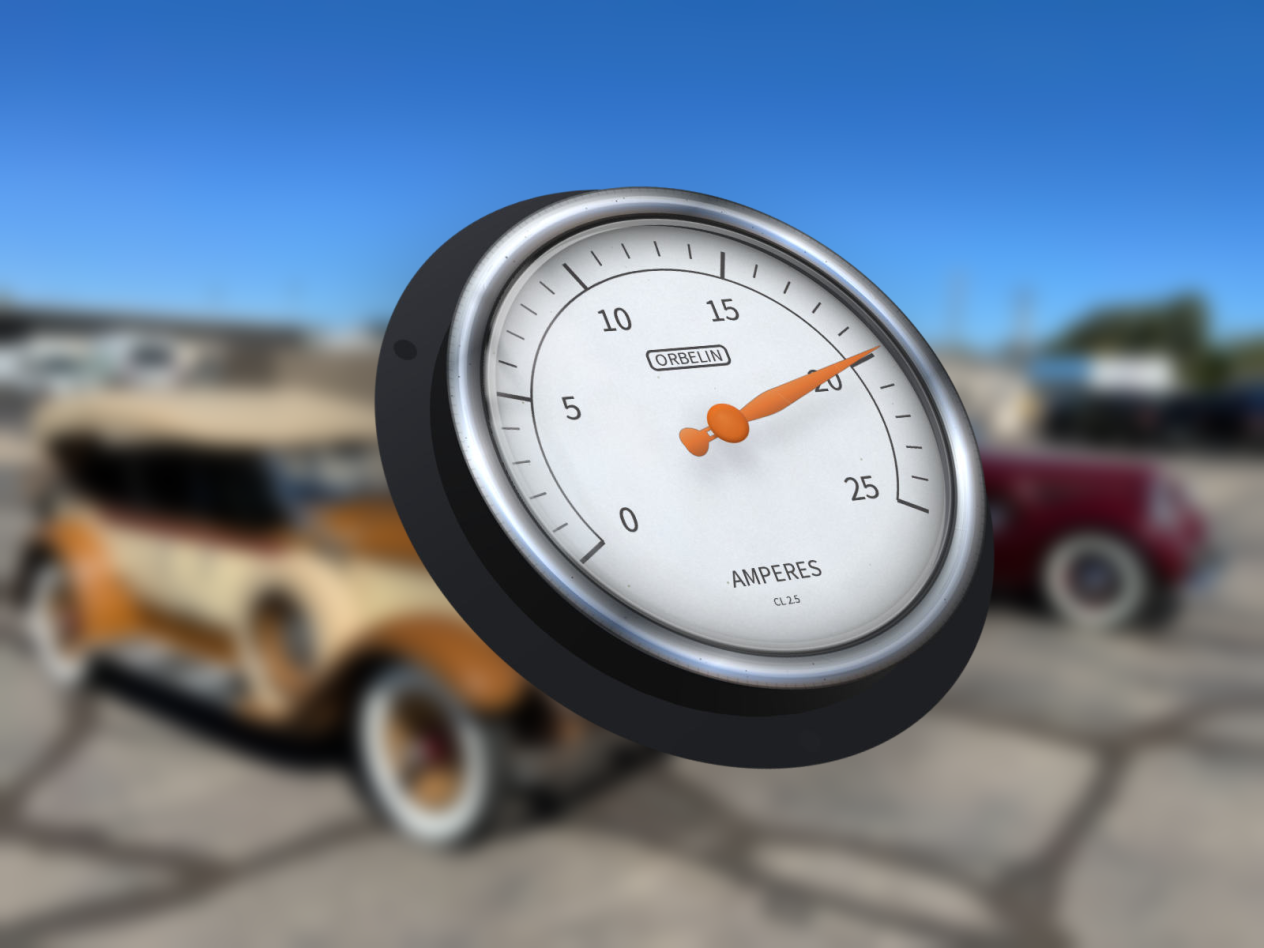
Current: value=20 unit=A
